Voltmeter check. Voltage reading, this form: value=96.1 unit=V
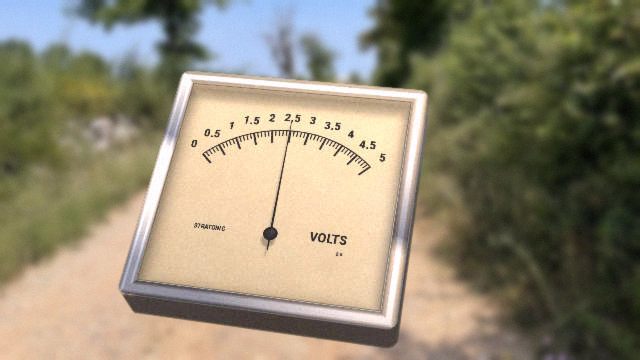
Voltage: value=2.5 unit=V
